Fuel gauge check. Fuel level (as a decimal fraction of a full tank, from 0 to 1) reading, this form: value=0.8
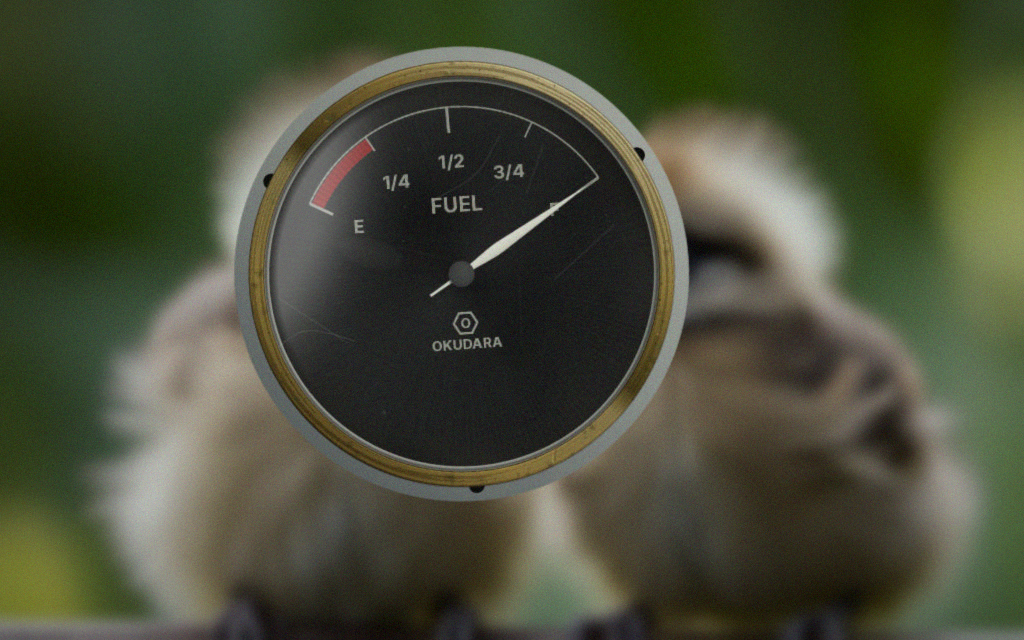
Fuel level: value=1
